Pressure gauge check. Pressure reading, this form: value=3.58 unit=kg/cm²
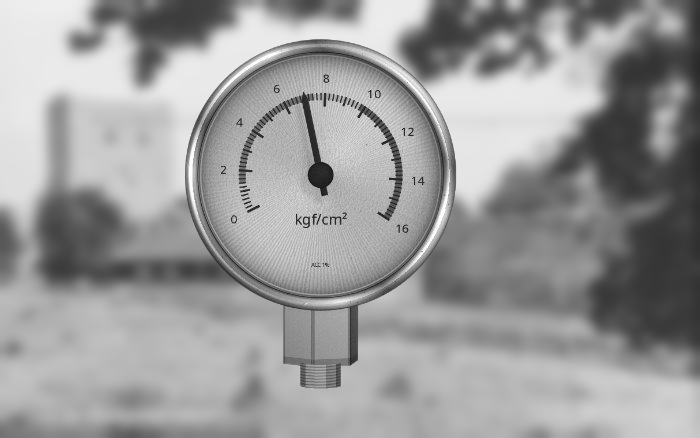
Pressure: value=7 unit=kg/cm²
